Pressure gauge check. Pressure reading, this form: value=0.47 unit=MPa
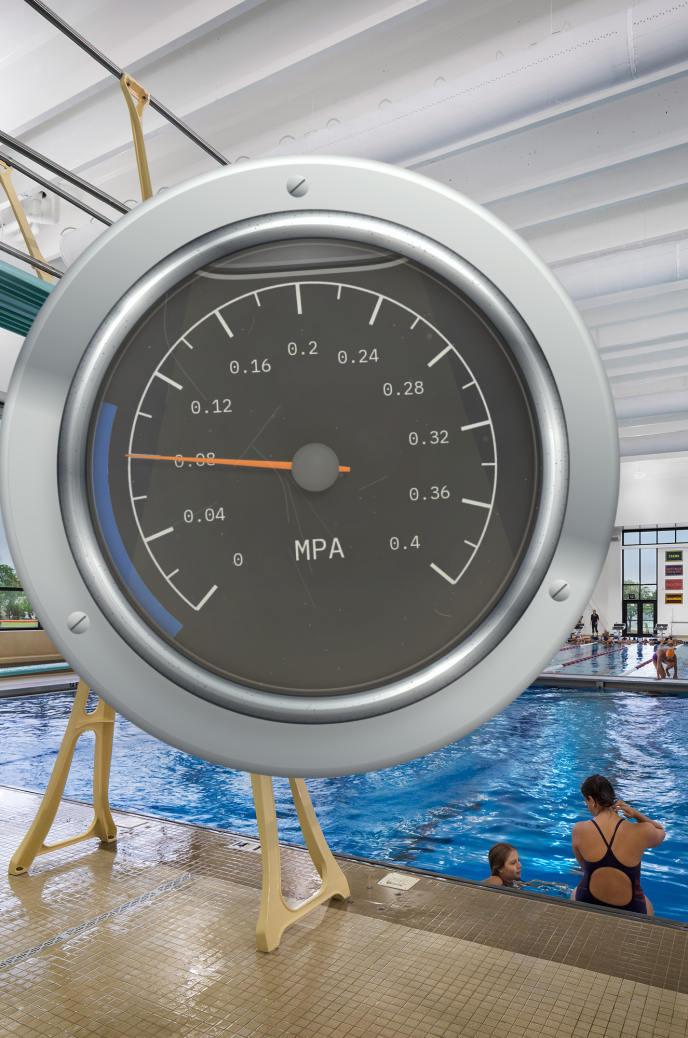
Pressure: value=0.08 unit=MPa
